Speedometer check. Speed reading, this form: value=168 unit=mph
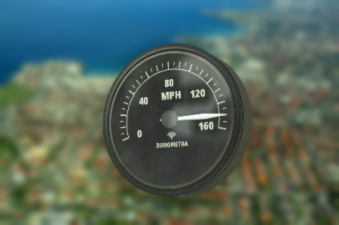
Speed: value=150 unit=mph
